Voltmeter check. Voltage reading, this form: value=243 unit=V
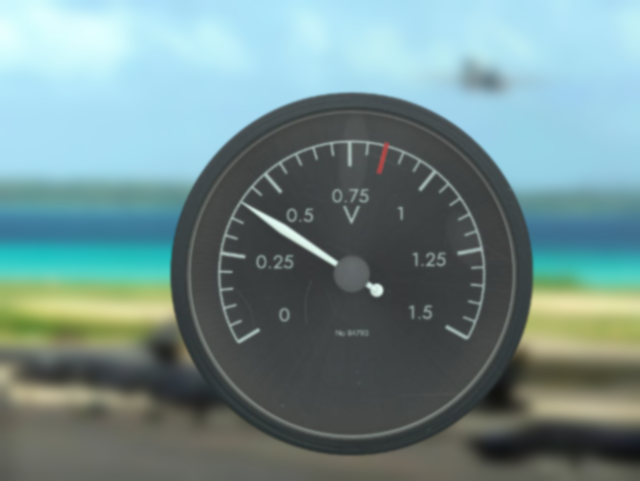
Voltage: value=0.4 unit=V
